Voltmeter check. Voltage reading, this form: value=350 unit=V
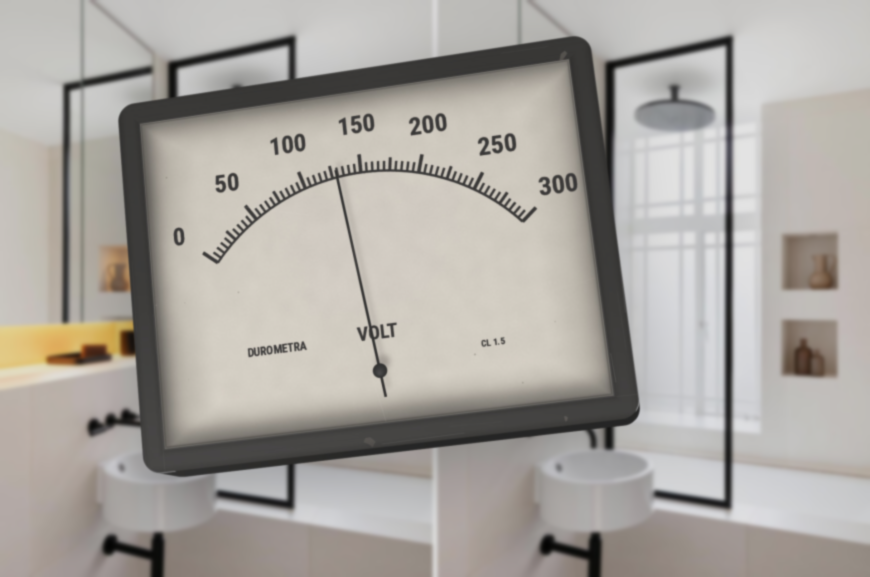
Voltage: value=130 unit=V
